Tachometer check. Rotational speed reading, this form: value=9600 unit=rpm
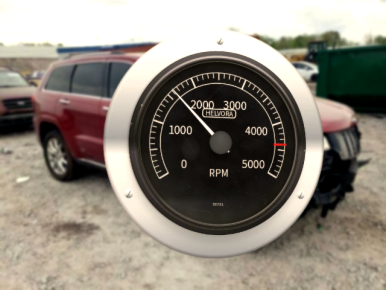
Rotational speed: value=1600 unit=rpm
